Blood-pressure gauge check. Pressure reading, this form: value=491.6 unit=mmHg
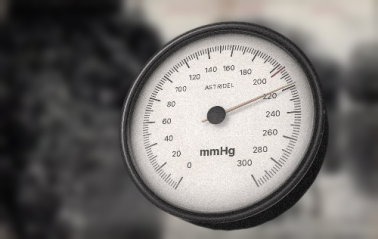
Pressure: value=220 unit=mmHg
